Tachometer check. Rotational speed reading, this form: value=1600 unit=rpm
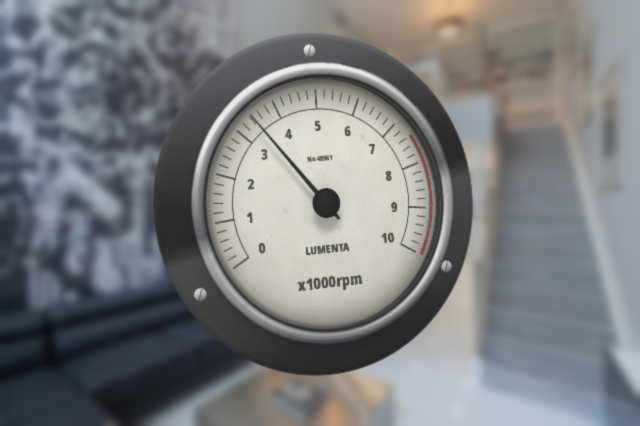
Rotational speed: value=3400 unit=rpm
